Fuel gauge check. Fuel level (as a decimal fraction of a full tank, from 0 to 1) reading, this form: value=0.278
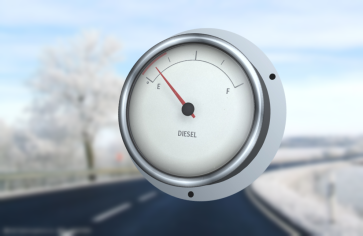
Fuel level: value=0.125
